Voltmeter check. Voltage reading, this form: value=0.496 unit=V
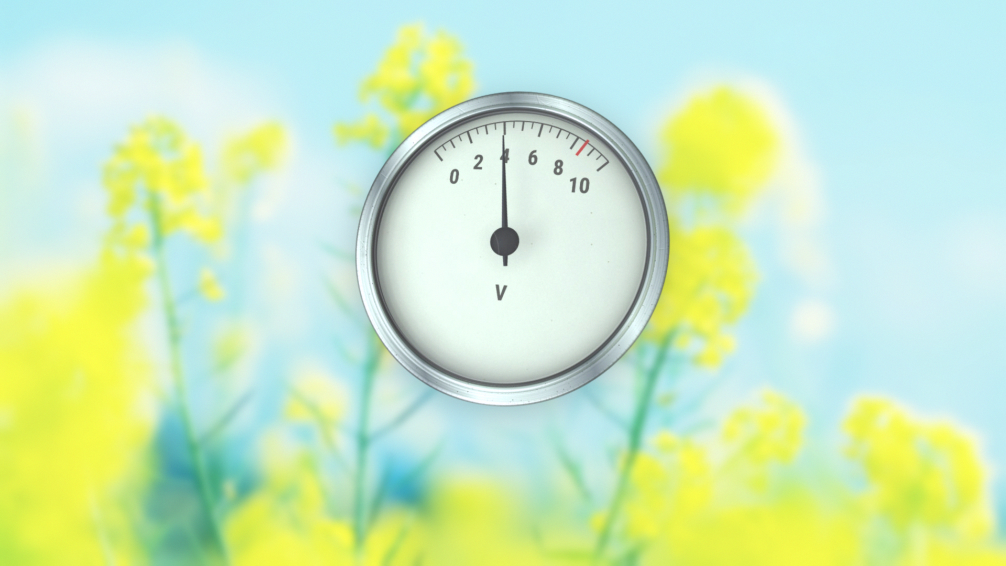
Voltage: value=4 unit=V
